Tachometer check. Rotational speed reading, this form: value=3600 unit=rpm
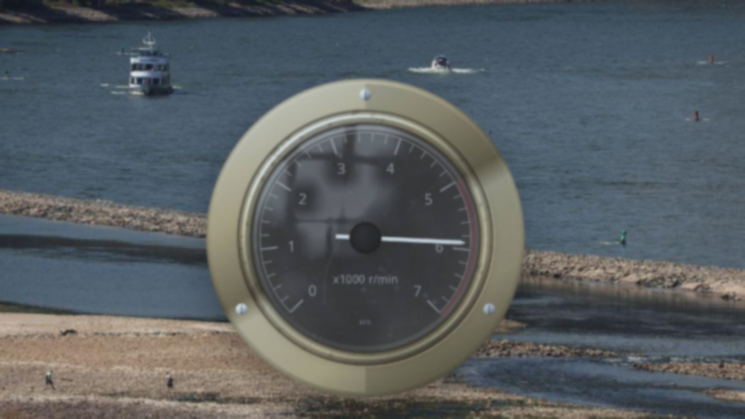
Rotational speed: value=5900 unit=rpm
